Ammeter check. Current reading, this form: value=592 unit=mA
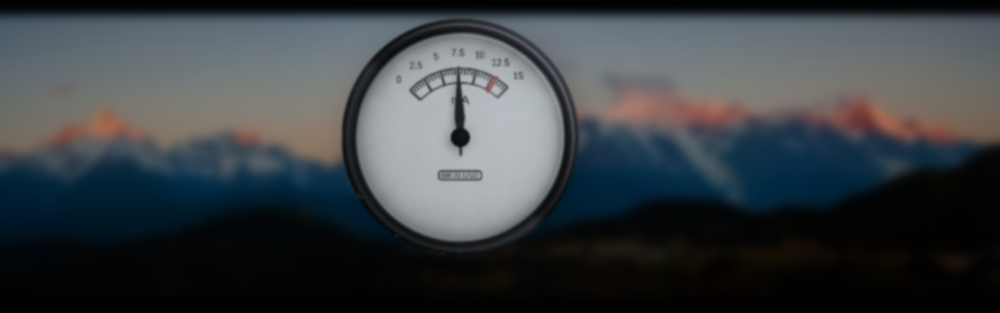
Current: value=7.5 unit=mA
